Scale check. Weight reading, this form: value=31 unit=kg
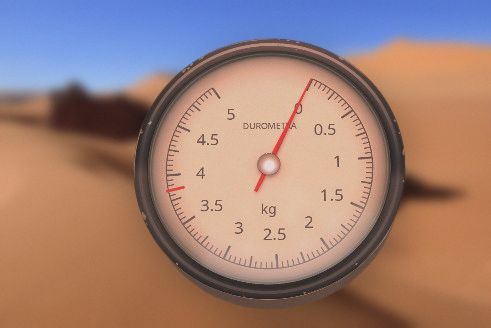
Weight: value=0 unit=kg
